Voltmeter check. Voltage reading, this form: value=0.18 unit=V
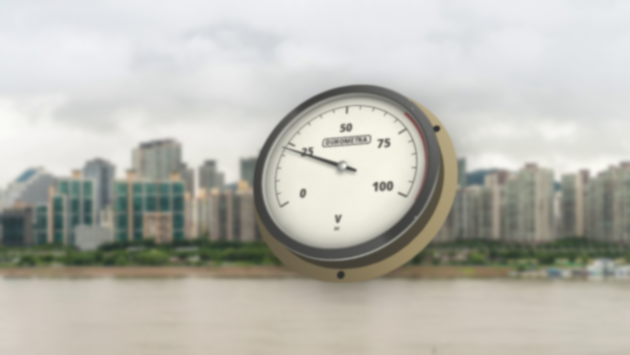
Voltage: value=22.5 unit=V
